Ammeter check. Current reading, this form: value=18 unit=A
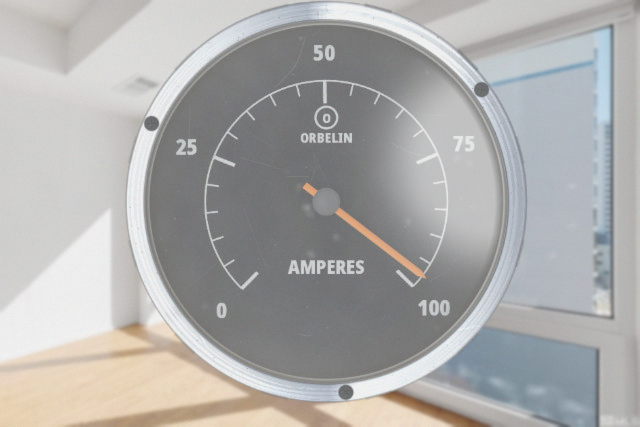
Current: value=97.5 unit=A
